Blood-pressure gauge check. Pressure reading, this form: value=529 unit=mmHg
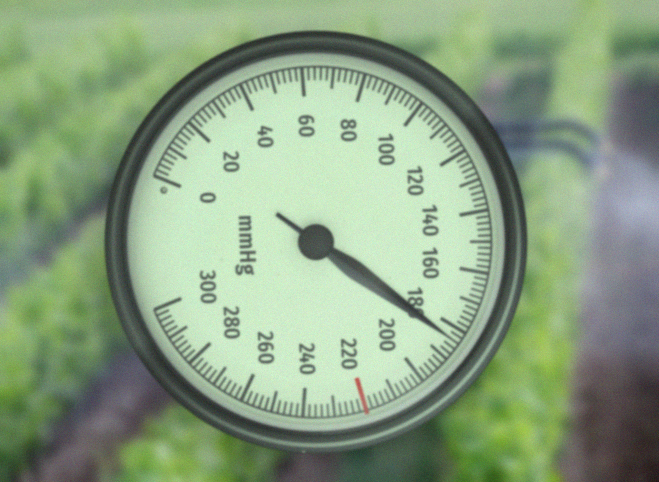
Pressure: value=184 unit=mmHg
